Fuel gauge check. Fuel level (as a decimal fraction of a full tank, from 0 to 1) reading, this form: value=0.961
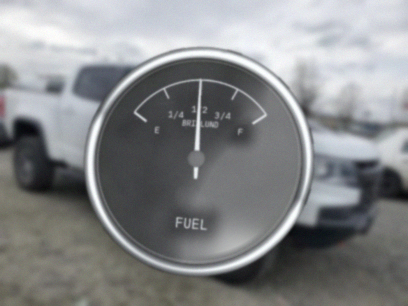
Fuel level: value=0.5
